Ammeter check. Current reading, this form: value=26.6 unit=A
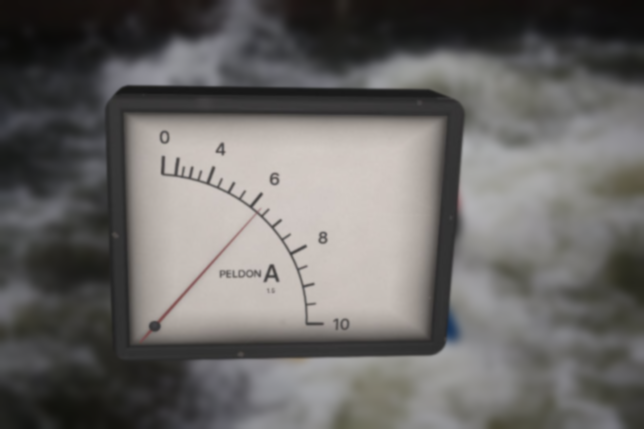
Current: value=6.25 unit=A
